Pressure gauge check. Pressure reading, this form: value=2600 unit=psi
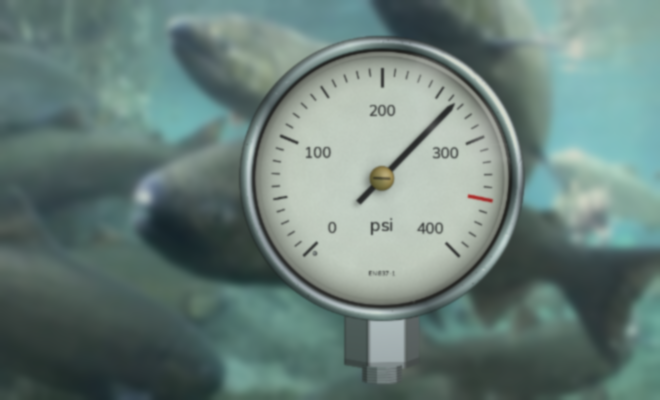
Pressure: value=265 unit=psi
